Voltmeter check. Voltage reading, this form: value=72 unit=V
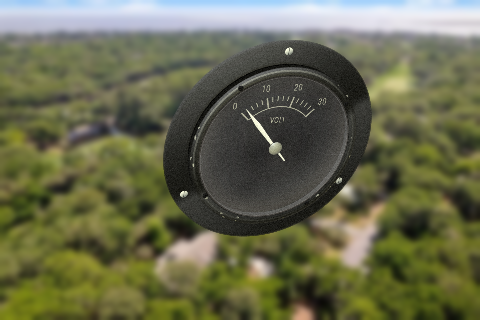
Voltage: value=2 unit=V
